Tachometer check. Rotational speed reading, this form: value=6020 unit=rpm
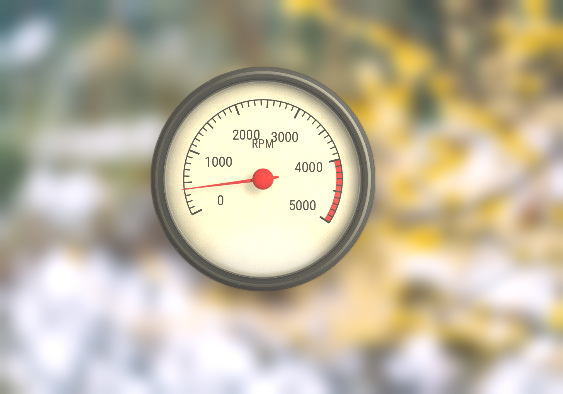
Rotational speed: value=400 unit=rpm
